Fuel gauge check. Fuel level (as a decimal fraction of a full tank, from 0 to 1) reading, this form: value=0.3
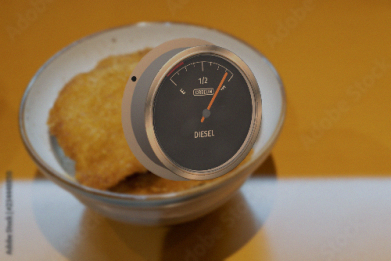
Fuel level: value=0.875
